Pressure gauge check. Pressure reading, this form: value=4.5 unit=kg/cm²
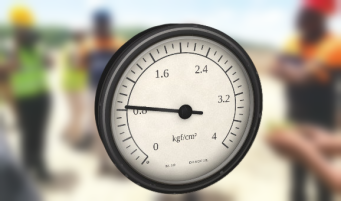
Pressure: value=0.85 unit=kg/cm²
